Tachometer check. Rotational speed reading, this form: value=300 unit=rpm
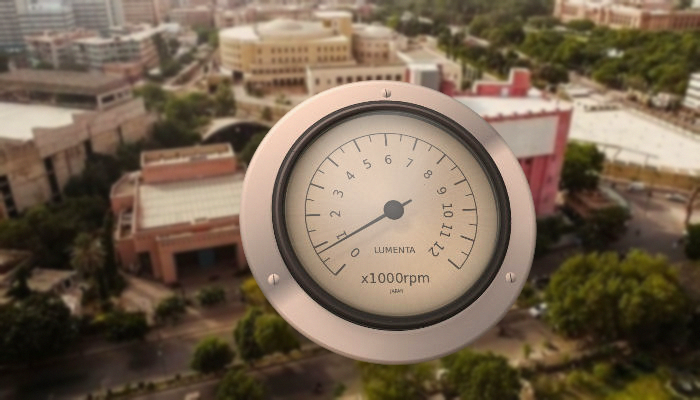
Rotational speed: value=750 unit=rpm
